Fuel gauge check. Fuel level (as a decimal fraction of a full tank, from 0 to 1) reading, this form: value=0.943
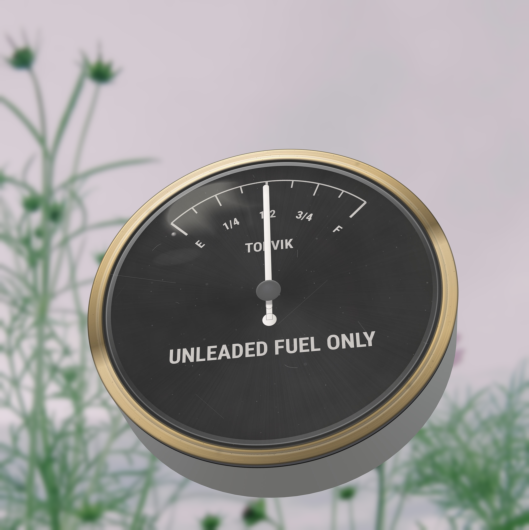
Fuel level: value=0.5
